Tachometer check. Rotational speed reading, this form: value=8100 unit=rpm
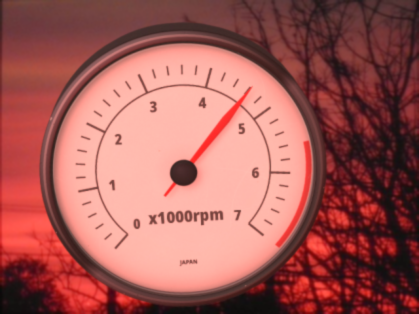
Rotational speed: value=4600 unit=rpm
